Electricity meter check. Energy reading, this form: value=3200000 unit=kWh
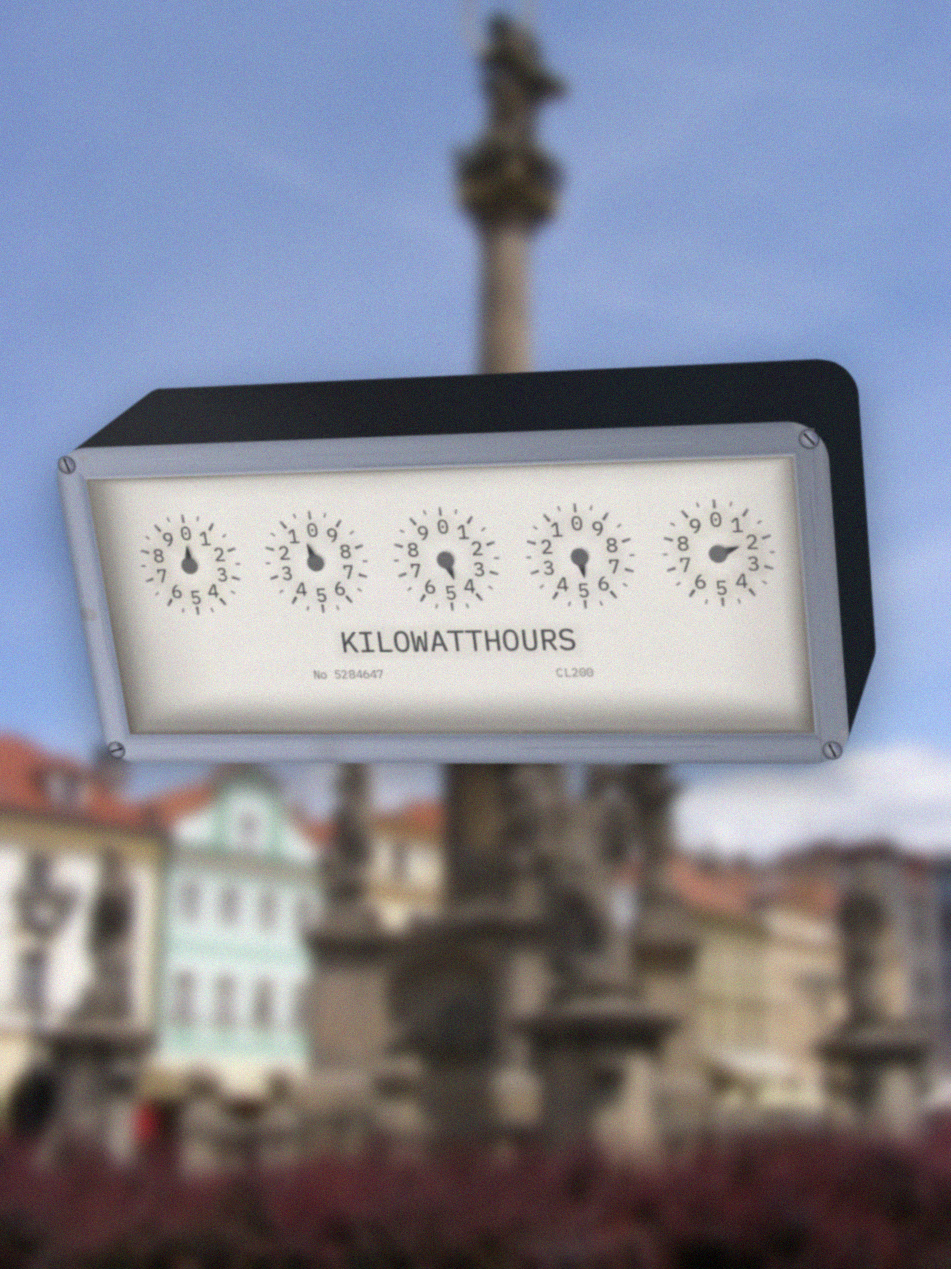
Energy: value=452 unit=kWh
